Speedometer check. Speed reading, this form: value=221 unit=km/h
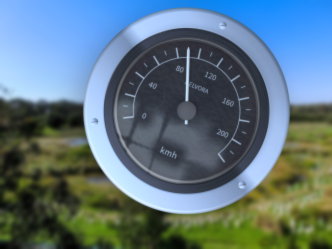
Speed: value=90 unit=km/h
